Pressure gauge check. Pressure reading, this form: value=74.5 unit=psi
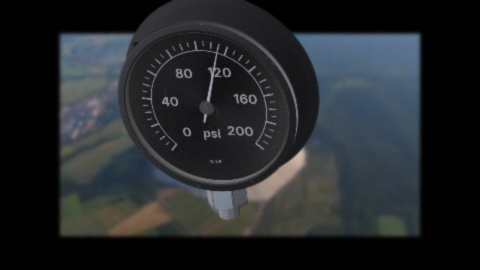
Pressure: value=115 unit=psi
